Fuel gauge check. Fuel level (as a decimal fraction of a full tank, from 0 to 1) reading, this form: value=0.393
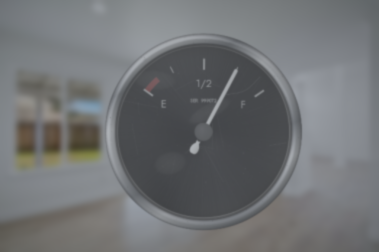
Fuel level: value=0.75
